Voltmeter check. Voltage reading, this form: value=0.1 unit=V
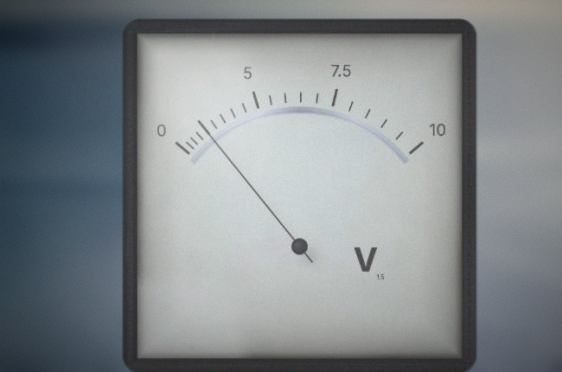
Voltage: value=2.5 unit=V
